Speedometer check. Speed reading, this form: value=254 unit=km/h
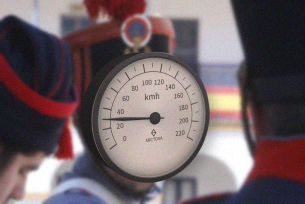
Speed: value=30 unit=km/h
